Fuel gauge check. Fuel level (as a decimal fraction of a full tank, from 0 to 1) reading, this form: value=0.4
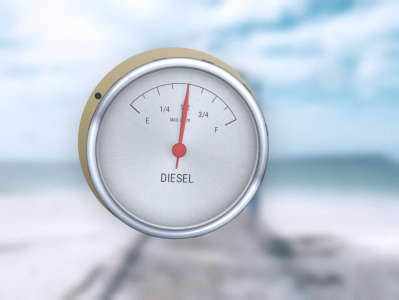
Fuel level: value=0.5
